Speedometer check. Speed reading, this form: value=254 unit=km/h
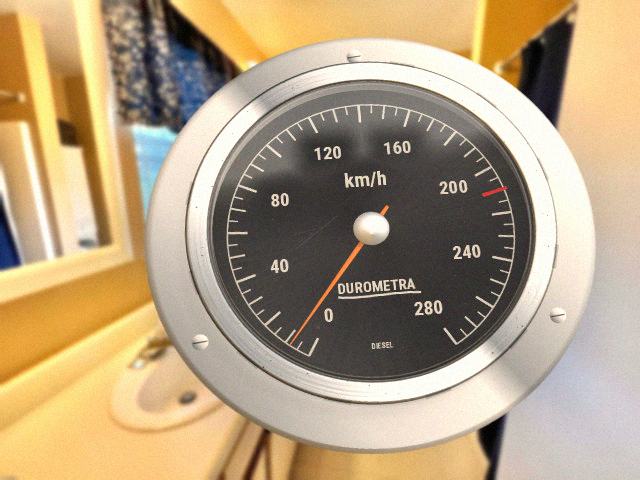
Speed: value=7.5 unit=km/h
